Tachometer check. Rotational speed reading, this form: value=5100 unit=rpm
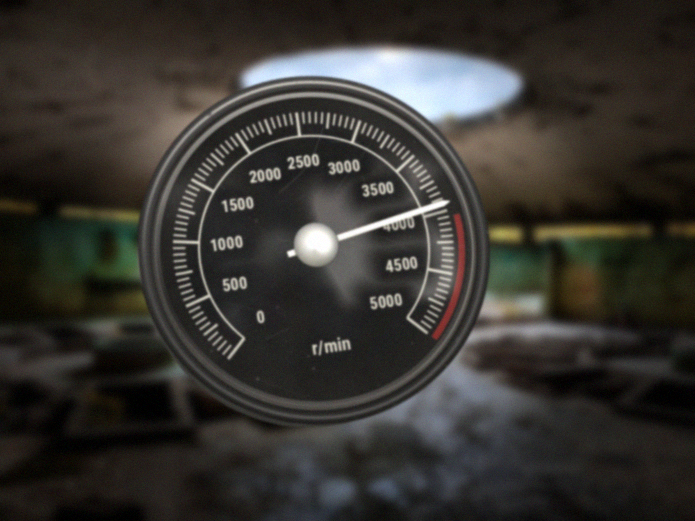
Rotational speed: value=3950 unit=rpm
